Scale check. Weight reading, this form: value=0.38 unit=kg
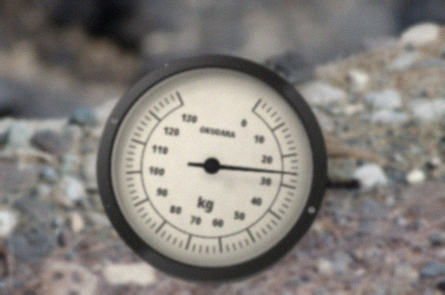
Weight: value=26 unit=kg
